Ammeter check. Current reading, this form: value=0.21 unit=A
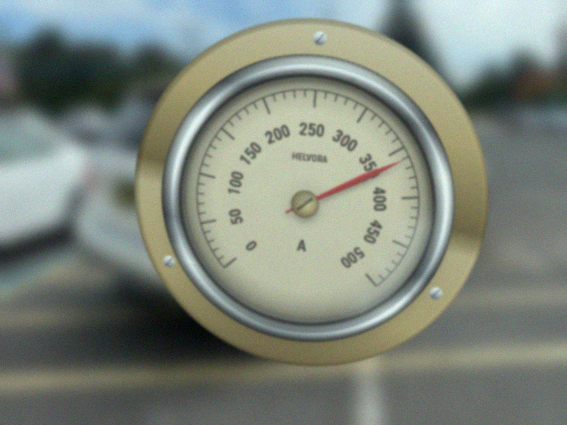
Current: value=360 unit=A
